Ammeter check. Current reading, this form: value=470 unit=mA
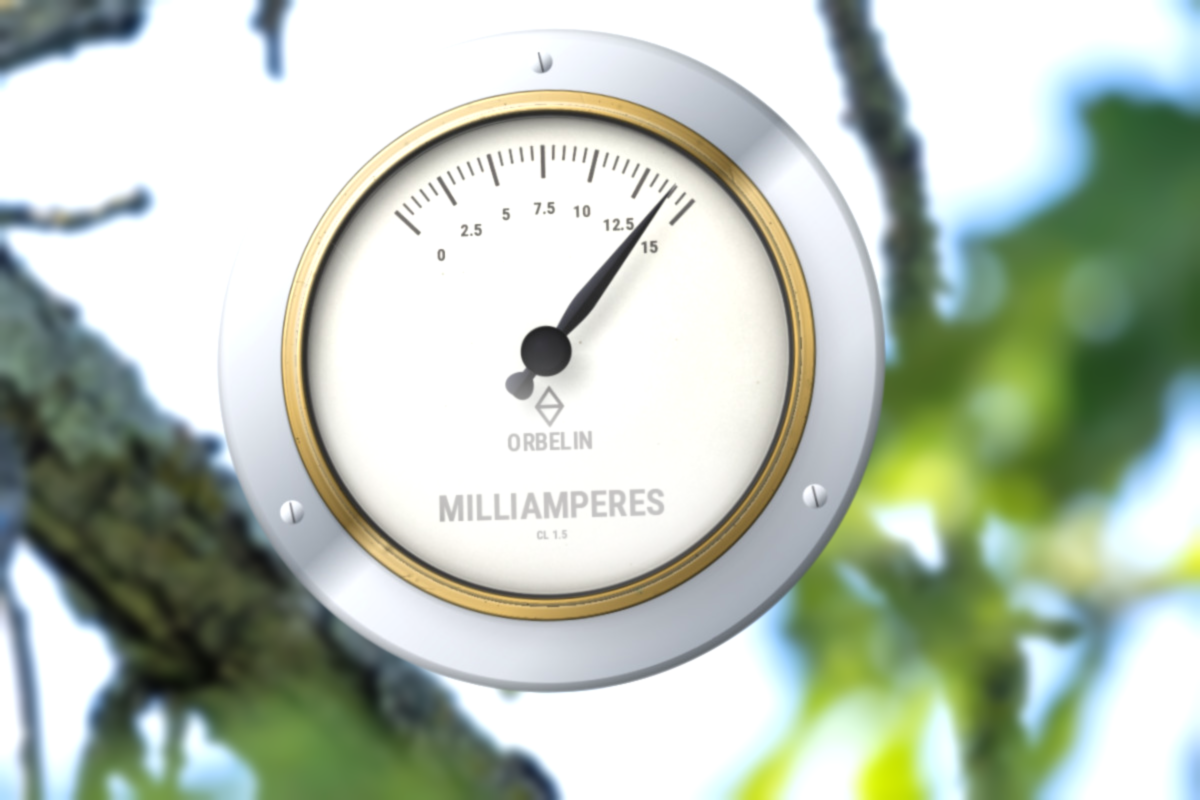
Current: value=14 unit=mA
